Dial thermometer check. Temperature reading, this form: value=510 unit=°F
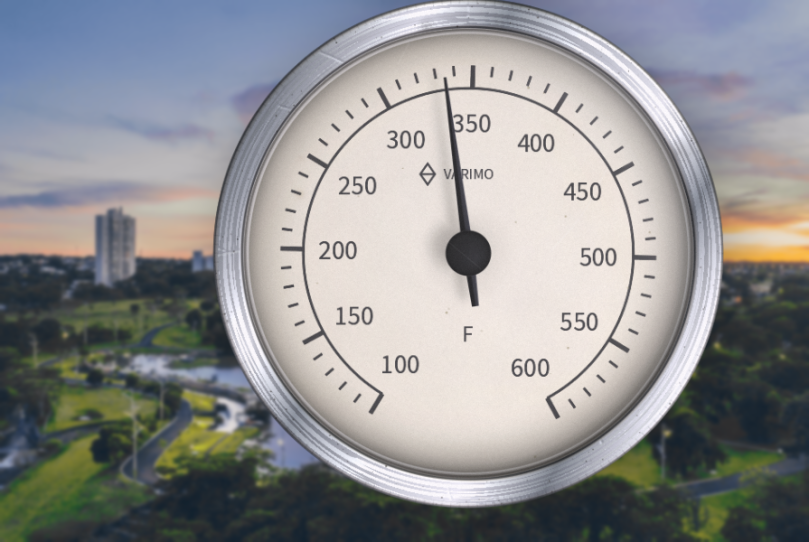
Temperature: value=335 unit=°F
